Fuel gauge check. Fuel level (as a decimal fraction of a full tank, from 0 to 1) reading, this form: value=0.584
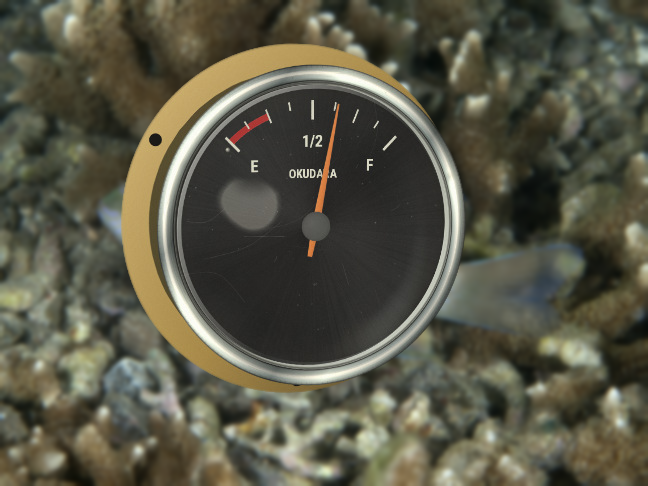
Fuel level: value=0.625
